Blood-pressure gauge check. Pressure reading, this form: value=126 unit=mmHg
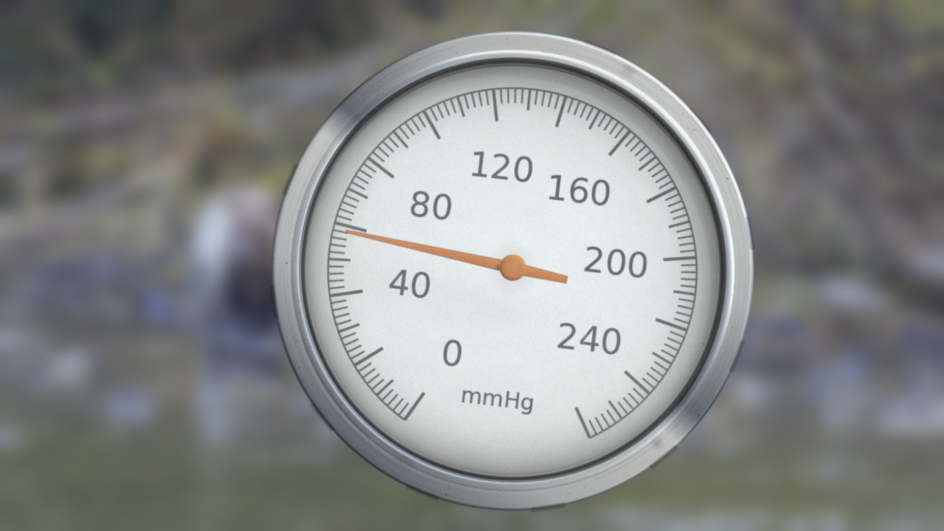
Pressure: value=58 unit=mmHg
